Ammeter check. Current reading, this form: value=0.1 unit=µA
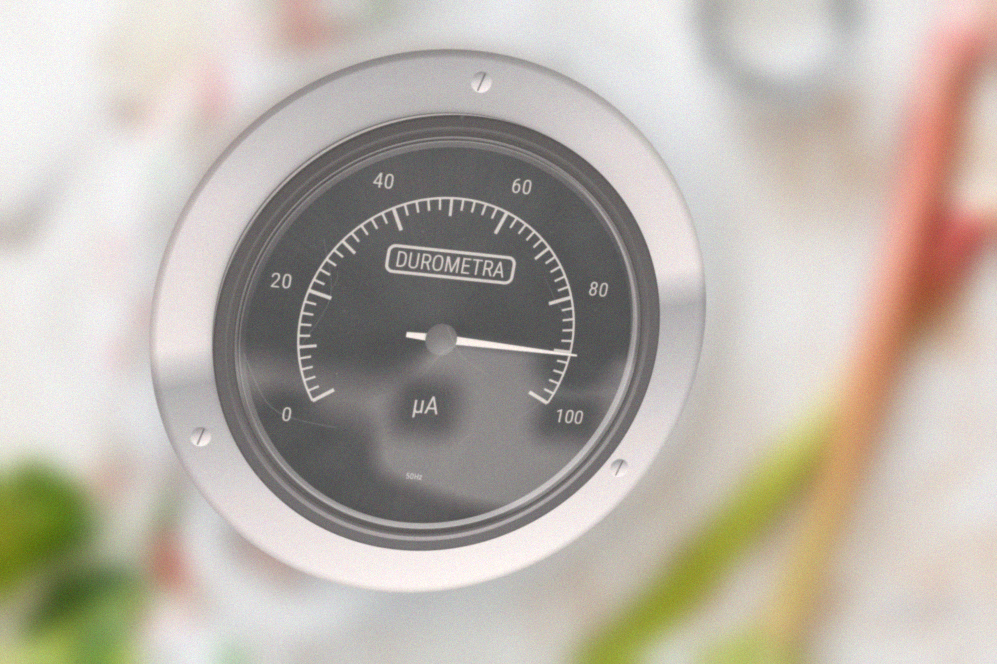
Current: value=90 unit=µA
